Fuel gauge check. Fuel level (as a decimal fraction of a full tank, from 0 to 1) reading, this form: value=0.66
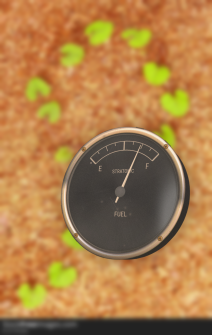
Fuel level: value=0.75
